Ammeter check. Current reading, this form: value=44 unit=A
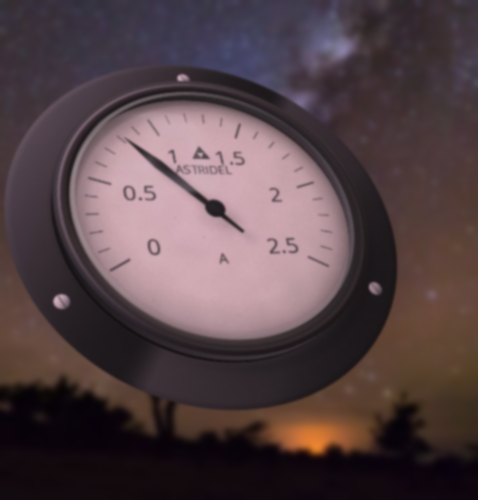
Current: value=0.8 unit=A
